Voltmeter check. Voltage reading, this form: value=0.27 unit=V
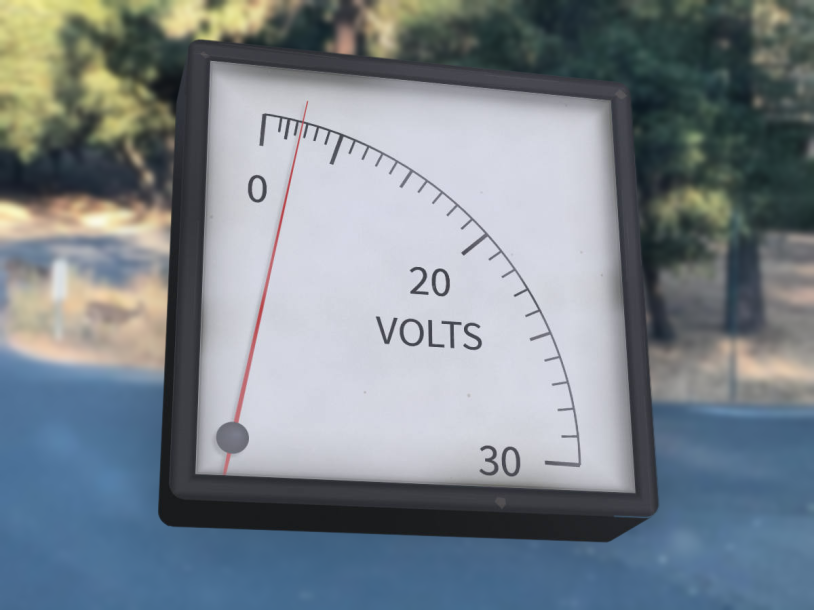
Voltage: value=6.5 unit=V
